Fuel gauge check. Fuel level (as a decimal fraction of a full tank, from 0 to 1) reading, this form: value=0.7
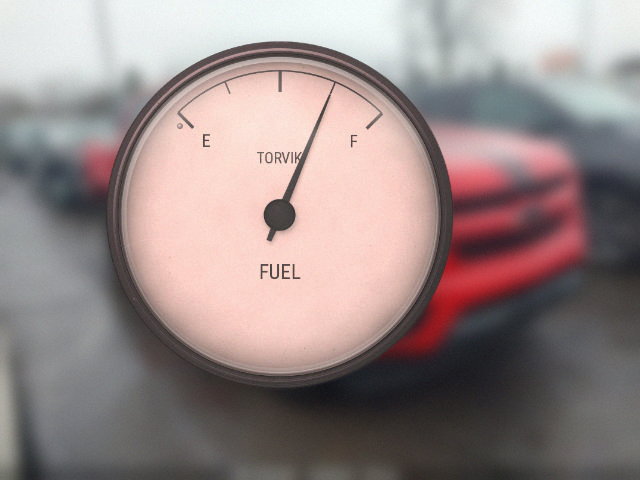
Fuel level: value=0.75
